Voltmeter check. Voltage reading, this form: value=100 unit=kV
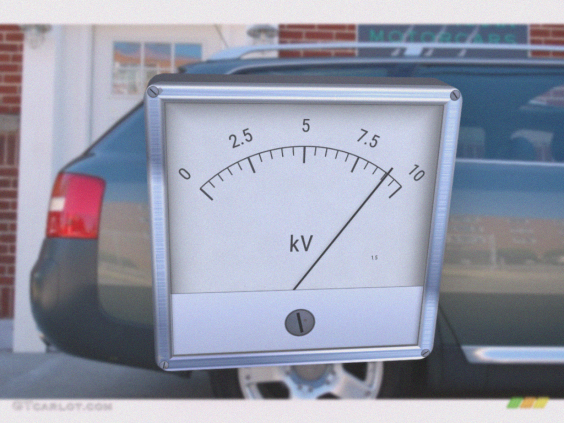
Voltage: value=9 unit=kV
